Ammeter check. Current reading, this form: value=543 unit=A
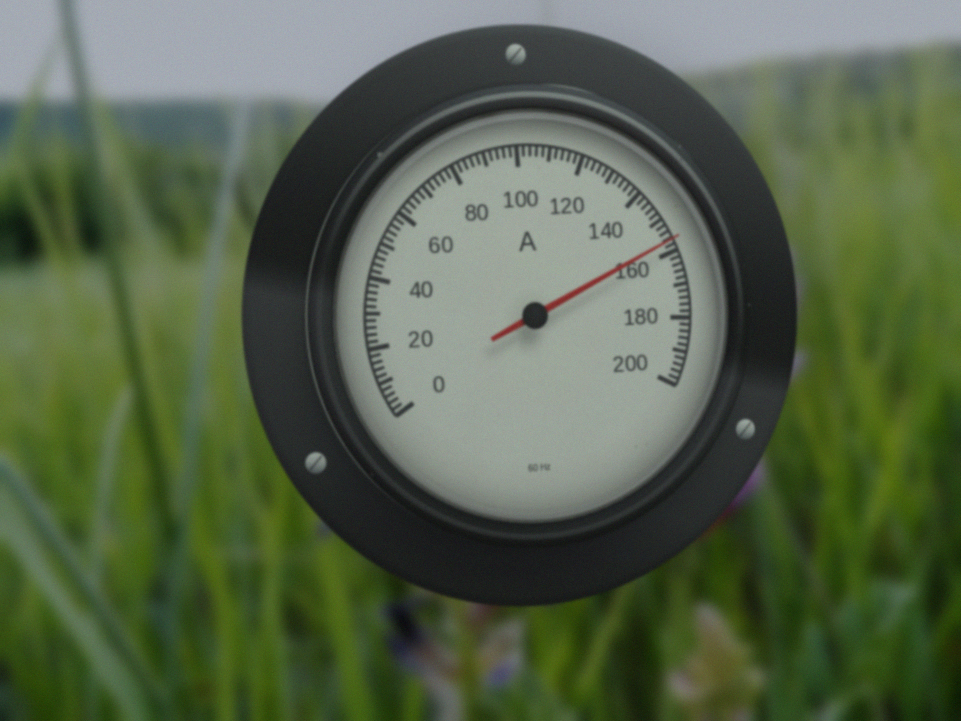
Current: value=156 unit=A
